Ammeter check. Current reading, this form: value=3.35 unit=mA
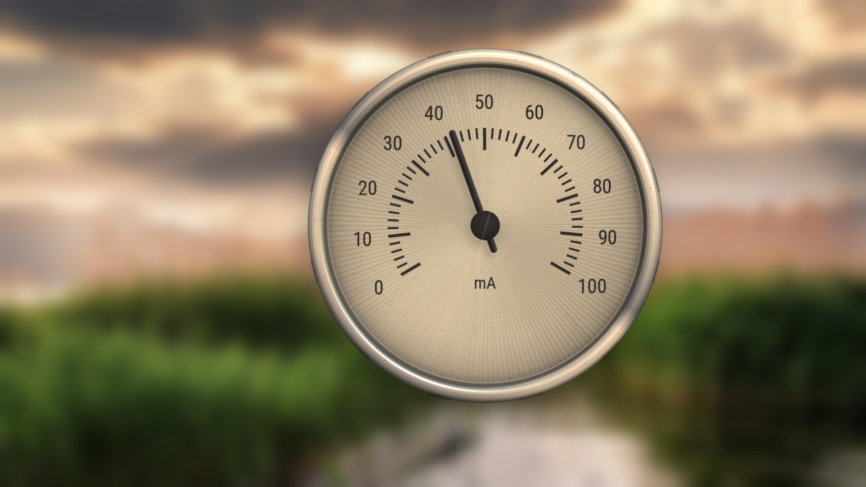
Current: value=42 unit=mA
